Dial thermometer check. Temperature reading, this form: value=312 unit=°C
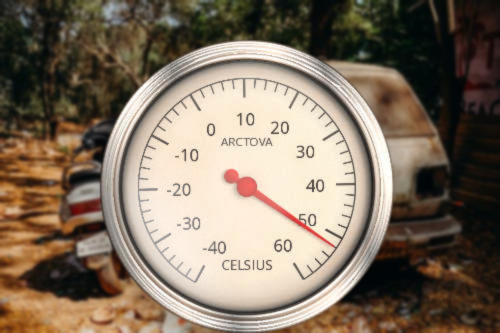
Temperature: value=52 unit=°C
